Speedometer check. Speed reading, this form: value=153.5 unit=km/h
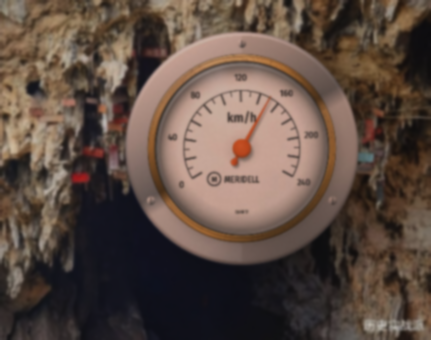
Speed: value=150 unit=km/h
